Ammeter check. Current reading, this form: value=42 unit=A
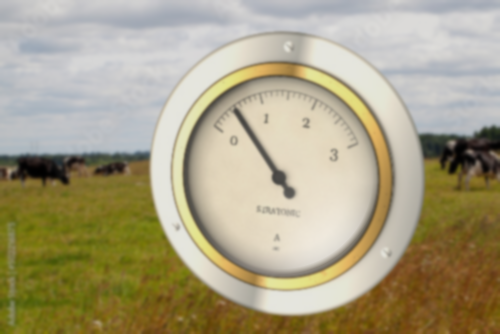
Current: value=0.5 unit=A
